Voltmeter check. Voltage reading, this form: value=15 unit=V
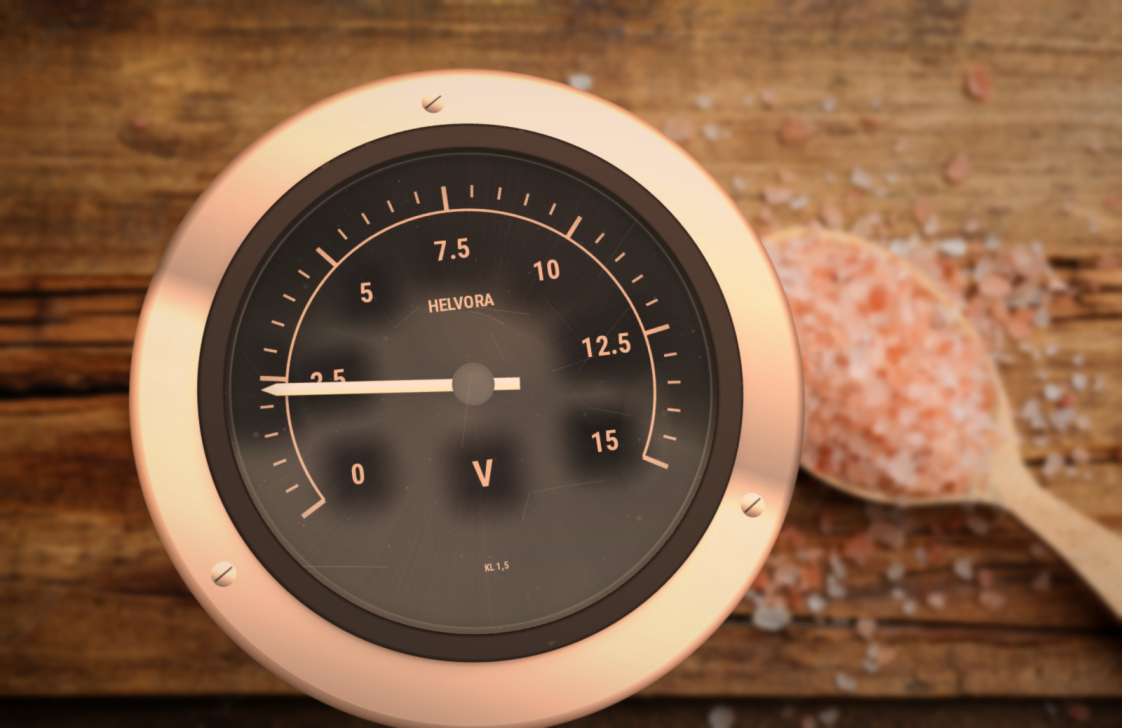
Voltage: value=2.25 unit=V
